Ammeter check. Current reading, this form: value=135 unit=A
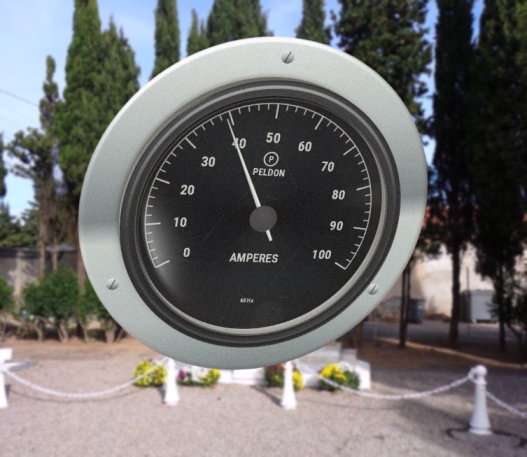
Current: value=39 unit=A
